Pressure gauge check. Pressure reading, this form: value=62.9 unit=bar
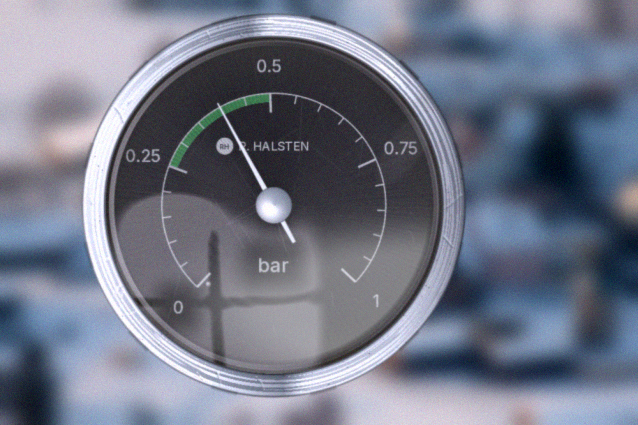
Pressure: value=0.4 unit=bar
